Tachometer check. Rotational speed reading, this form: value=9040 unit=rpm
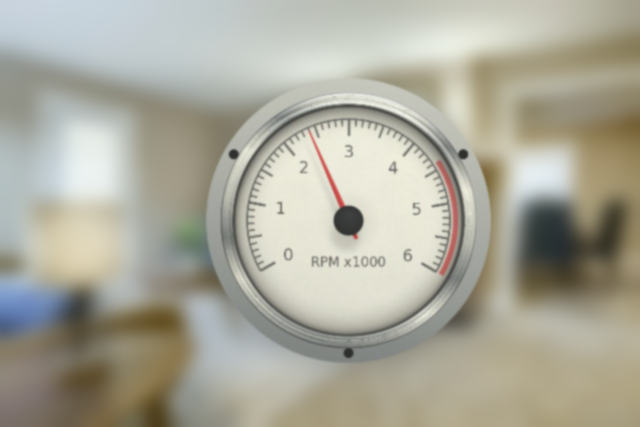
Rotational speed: value=2400 unit=rpm
